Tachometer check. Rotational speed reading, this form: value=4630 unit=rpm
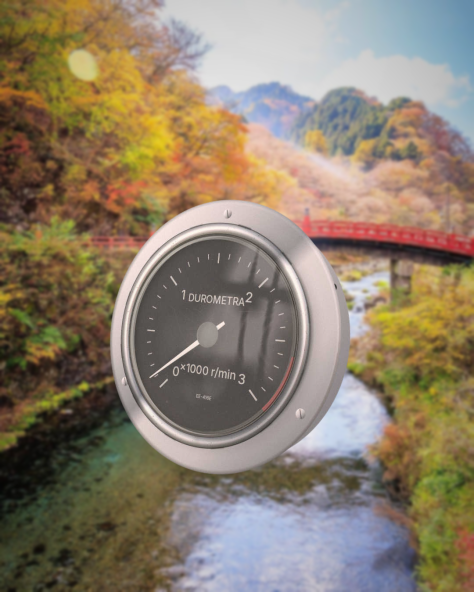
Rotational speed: value=100 unit=rpm
